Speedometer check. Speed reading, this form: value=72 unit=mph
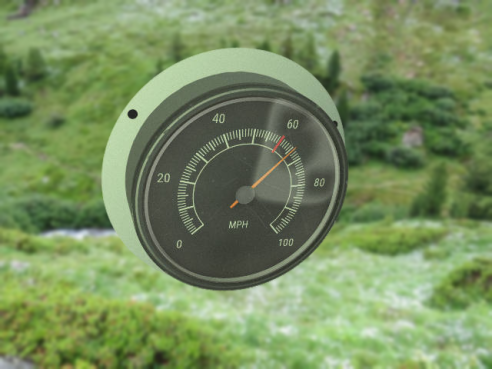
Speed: value=65 unit=mph
